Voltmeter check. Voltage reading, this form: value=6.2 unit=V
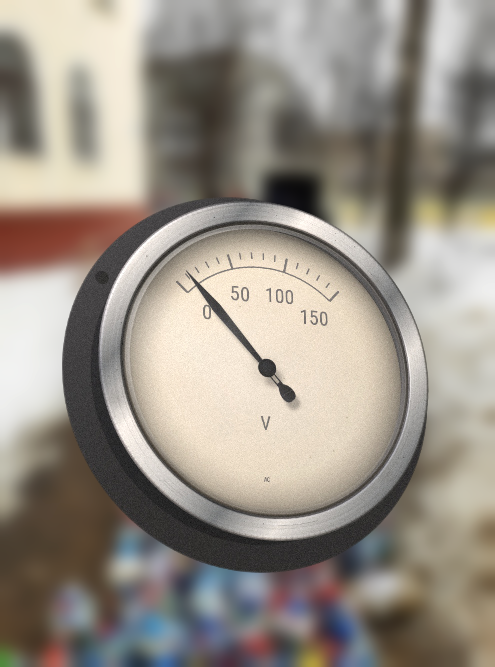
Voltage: value=10 unit=V
